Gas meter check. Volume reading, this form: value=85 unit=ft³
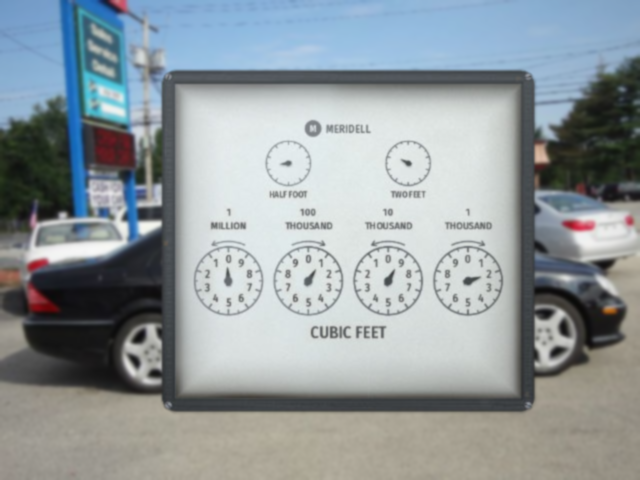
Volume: value=9200 unit=ft³
